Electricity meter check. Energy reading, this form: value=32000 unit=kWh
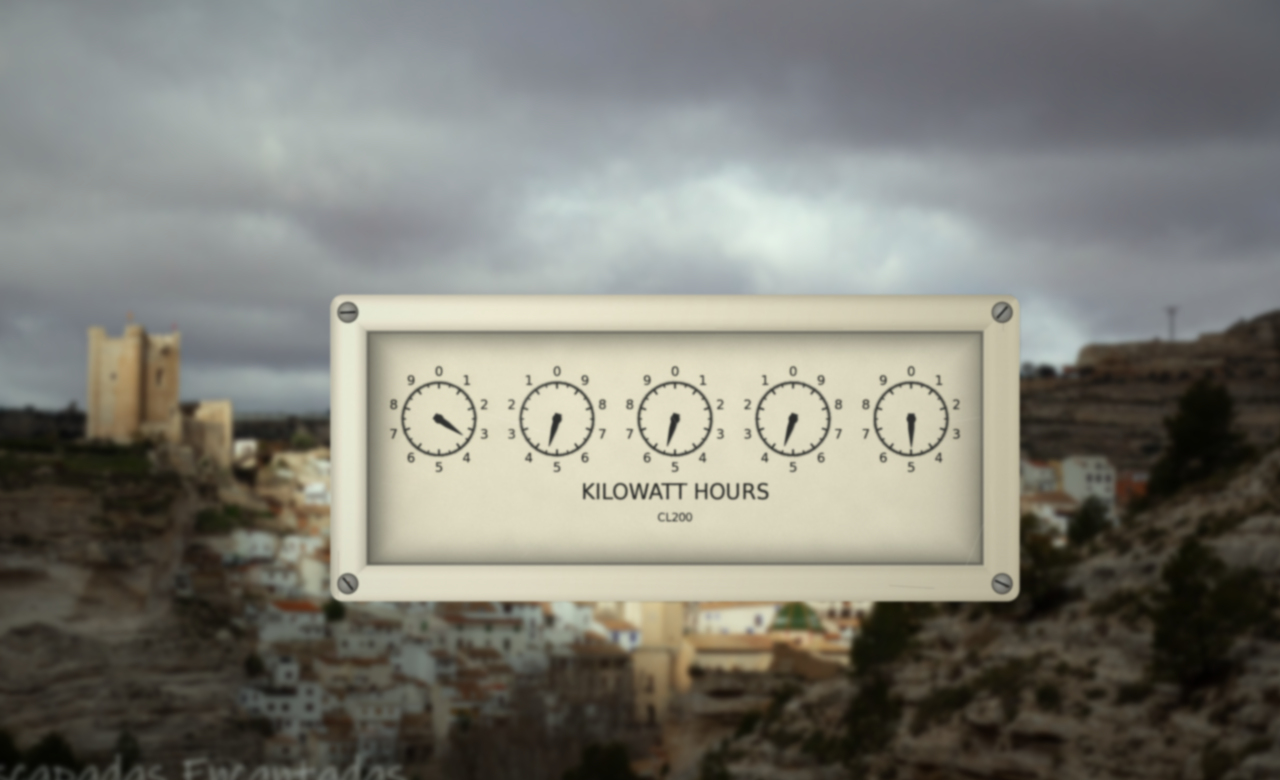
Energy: value=34545 unit=kWh
